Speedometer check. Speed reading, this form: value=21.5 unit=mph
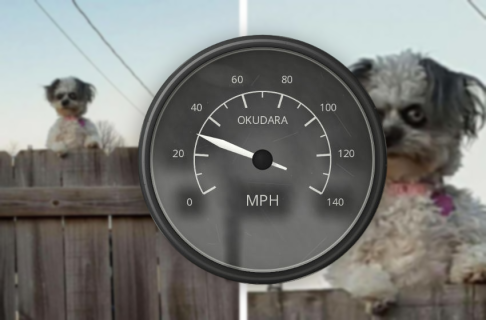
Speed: value=30 unit=mph
